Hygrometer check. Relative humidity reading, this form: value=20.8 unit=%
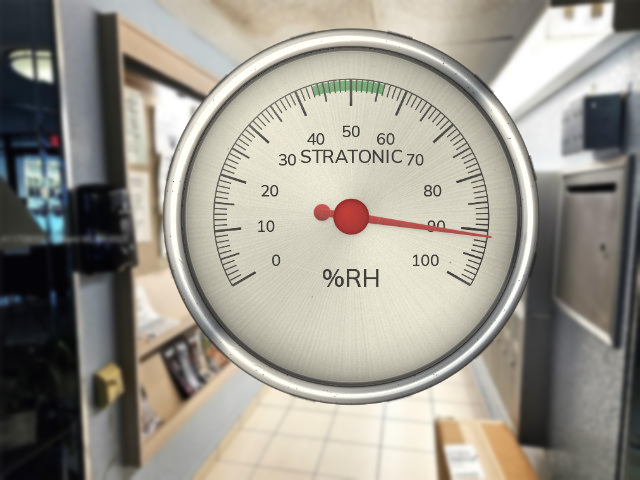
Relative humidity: value=91 unit=%
